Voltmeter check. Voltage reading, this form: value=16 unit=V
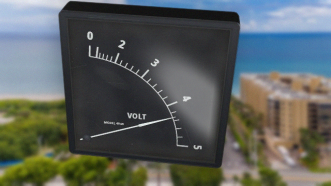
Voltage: value=4.3 unit=V
